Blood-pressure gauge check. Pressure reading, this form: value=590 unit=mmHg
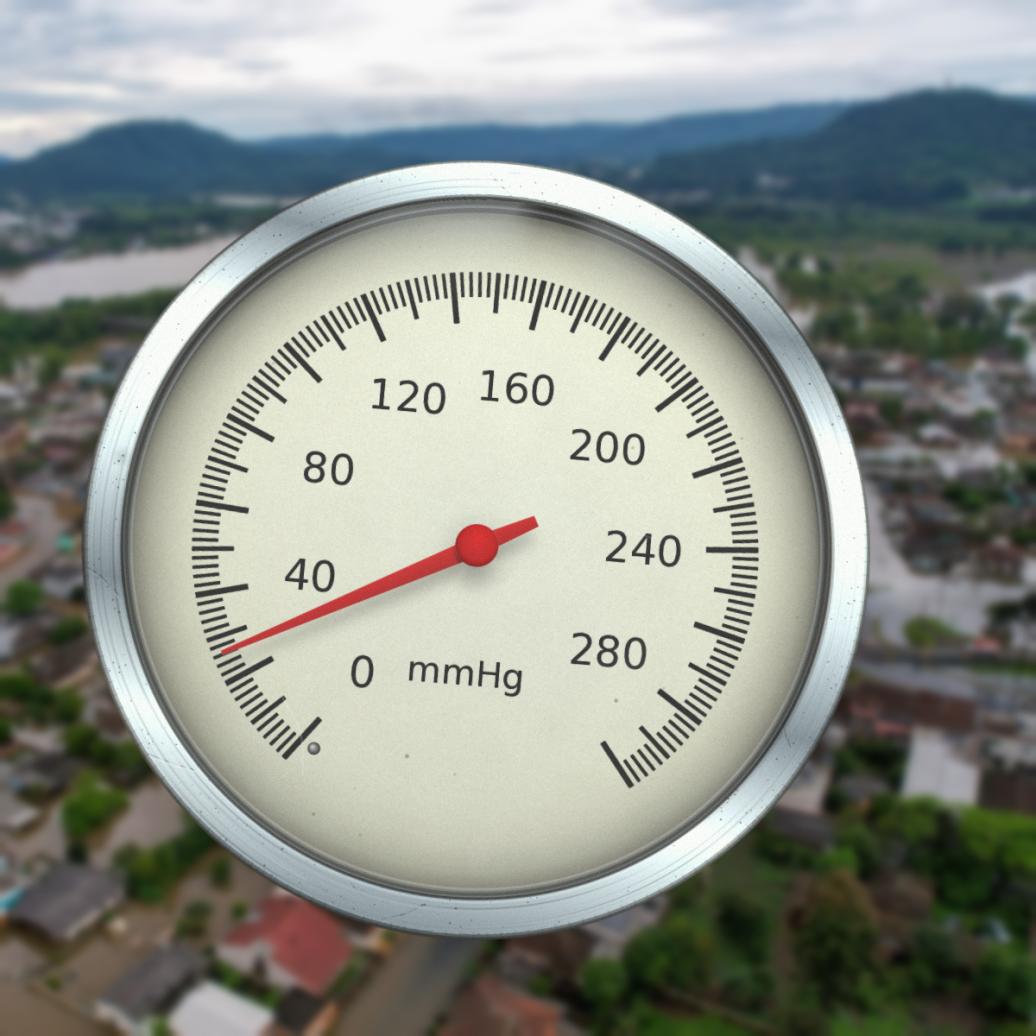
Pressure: value=26 unit=mmHg
